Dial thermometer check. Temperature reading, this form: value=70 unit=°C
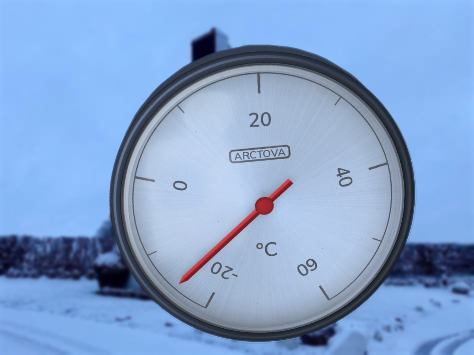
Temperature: value=-15 unit=°C
